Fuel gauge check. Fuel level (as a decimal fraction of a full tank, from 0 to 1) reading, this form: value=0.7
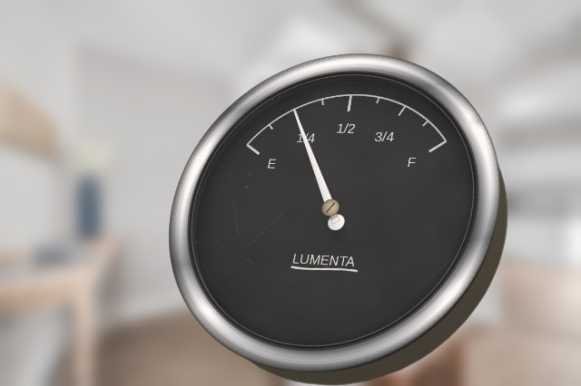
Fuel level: value=0.25
